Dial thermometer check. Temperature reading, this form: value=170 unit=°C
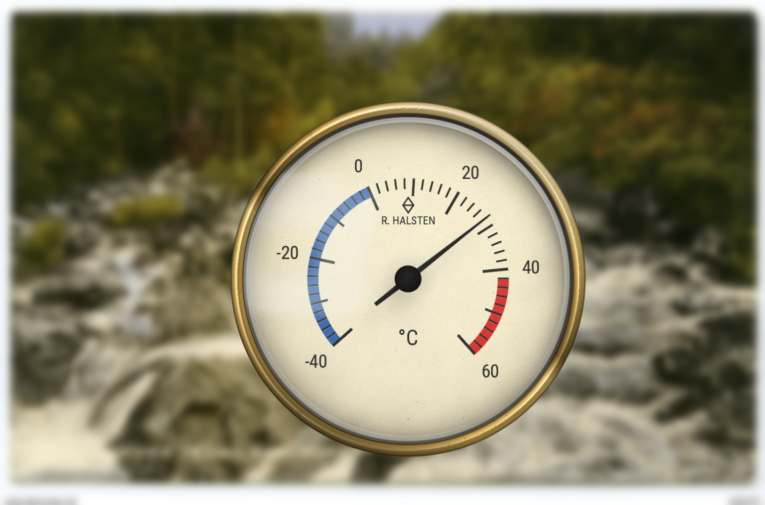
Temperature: value=28 unit=°C
